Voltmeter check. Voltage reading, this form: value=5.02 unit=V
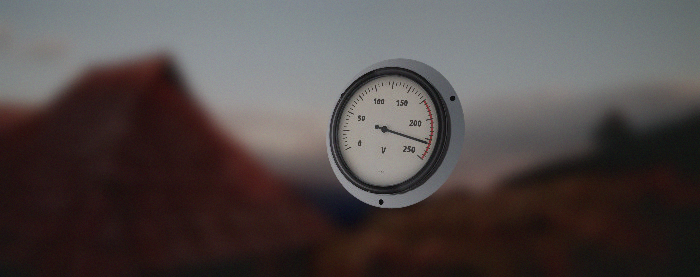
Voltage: value=230 unit=V
